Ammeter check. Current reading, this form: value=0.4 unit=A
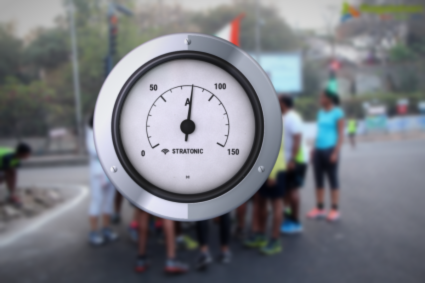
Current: value=80 unit=A
